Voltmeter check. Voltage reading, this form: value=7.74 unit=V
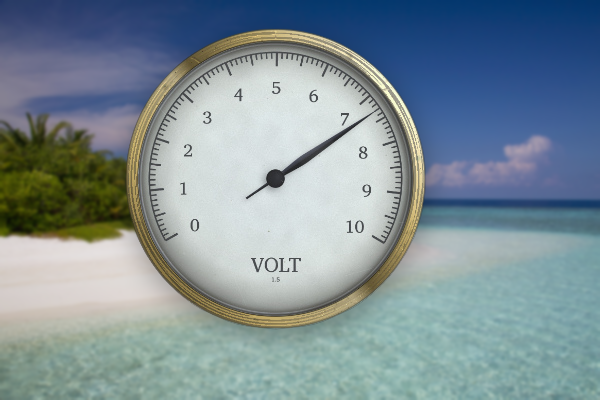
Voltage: value=7.3 unit=V
